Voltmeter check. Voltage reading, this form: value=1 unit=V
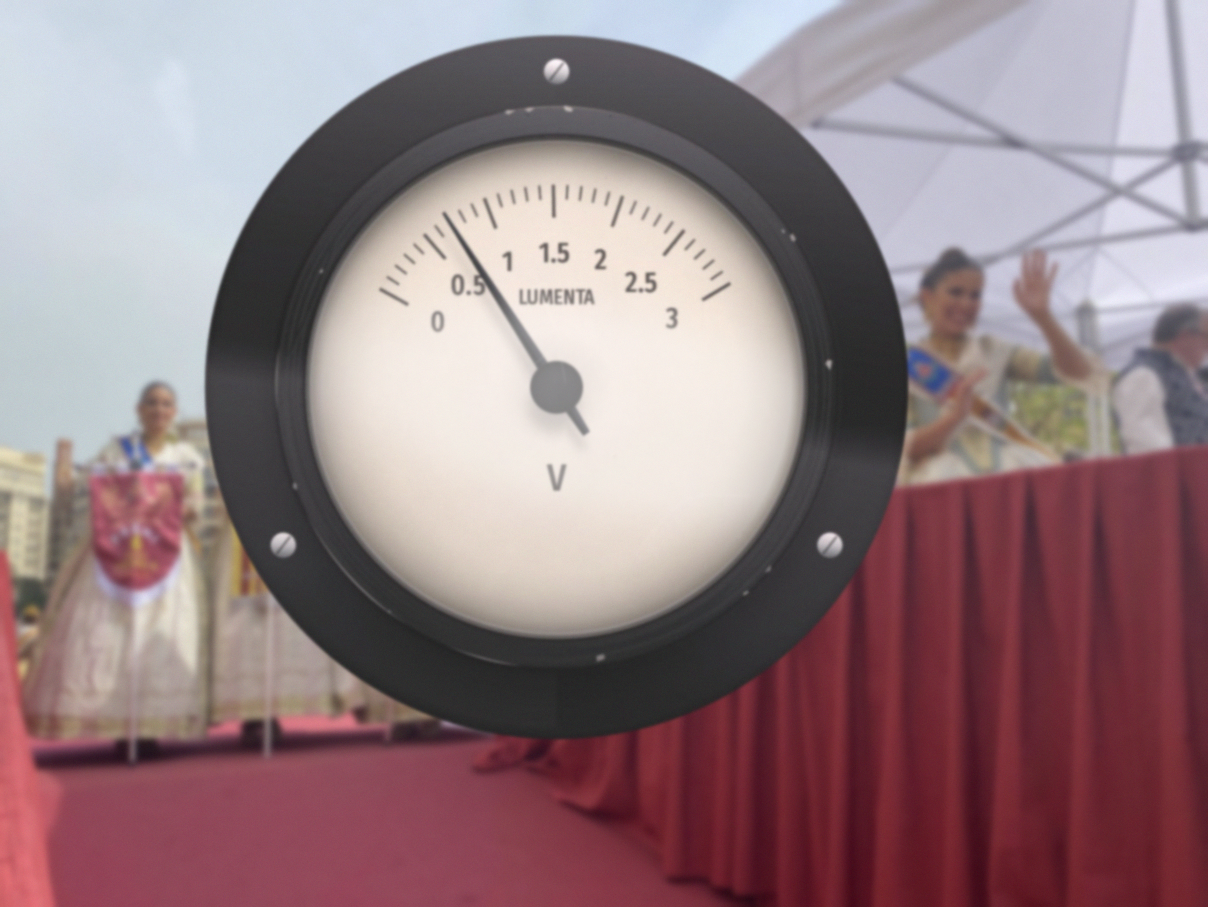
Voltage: value=0.7 unit=V
